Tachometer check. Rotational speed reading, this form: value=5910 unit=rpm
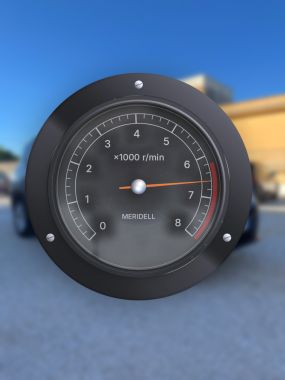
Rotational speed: value=6600 unit=rpm
